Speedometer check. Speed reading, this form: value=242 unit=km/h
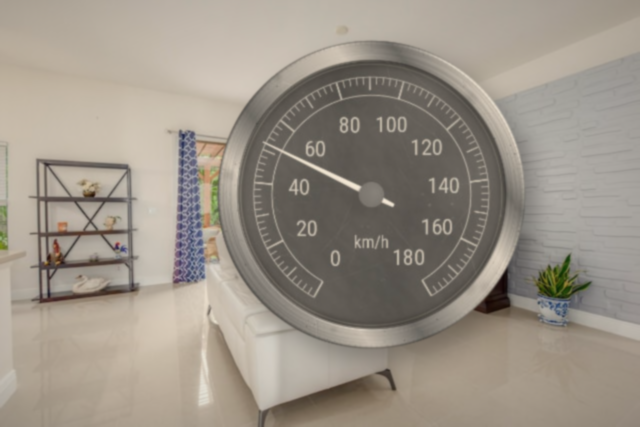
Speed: value=52 unit=km/h
